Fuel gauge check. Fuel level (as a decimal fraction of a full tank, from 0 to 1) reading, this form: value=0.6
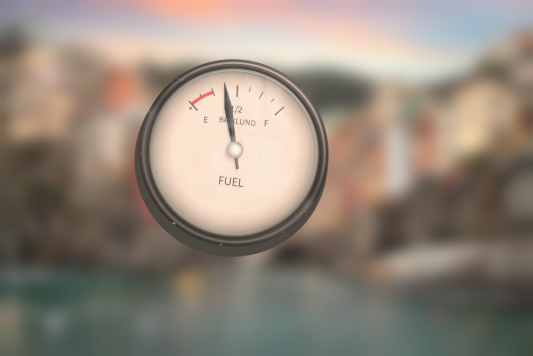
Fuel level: value=0.375
